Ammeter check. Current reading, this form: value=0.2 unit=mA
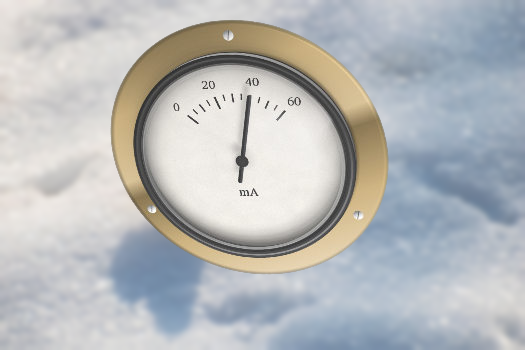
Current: value=40 unit=mA
